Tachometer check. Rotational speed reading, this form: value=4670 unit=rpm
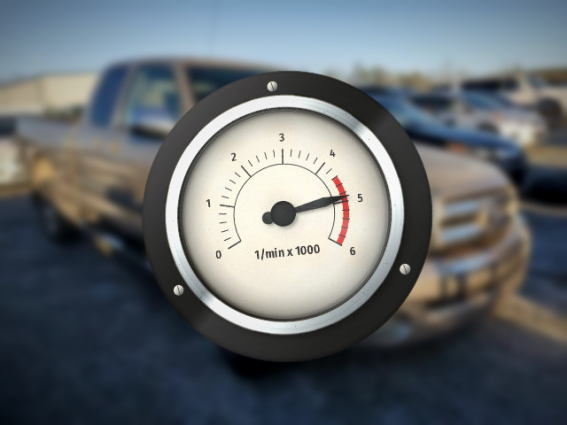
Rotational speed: value=4900 unit=rpm
